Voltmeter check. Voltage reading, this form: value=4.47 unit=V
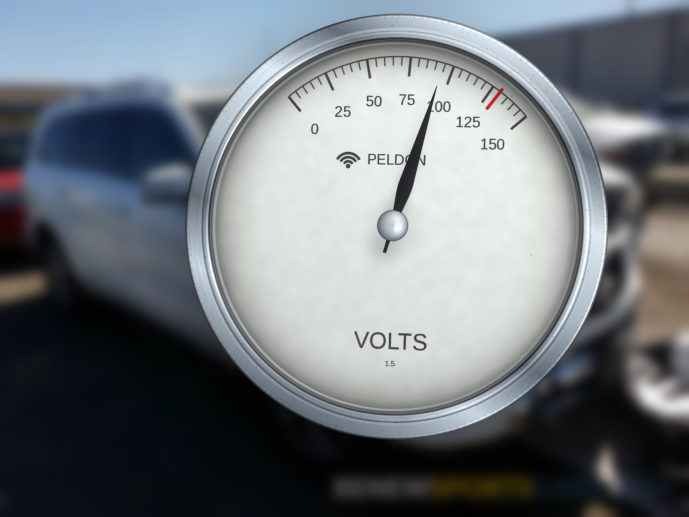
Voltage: value=95 unit=V
